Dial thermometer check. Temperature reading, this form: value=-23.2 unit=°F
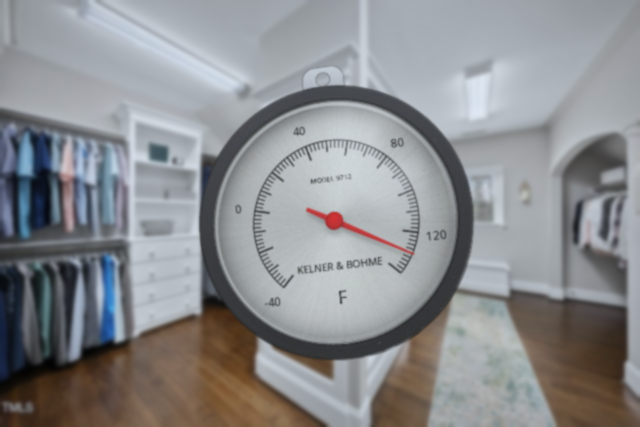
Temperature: value=130 unit=°F
